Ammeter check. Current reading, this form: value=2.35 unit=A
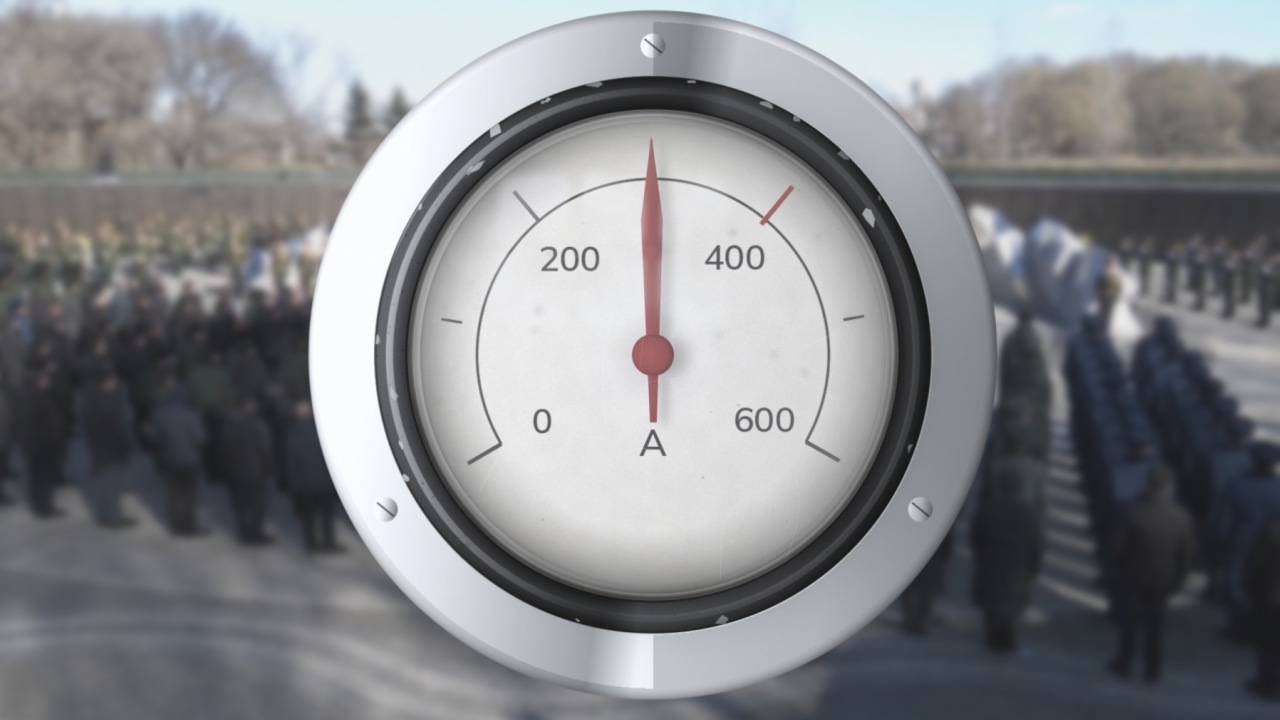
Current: value=300 unit=A
